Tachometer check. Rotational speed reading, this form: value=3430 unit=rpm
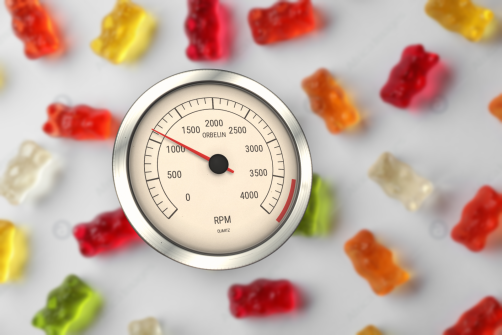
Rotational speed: value=1100 unit=rpm
